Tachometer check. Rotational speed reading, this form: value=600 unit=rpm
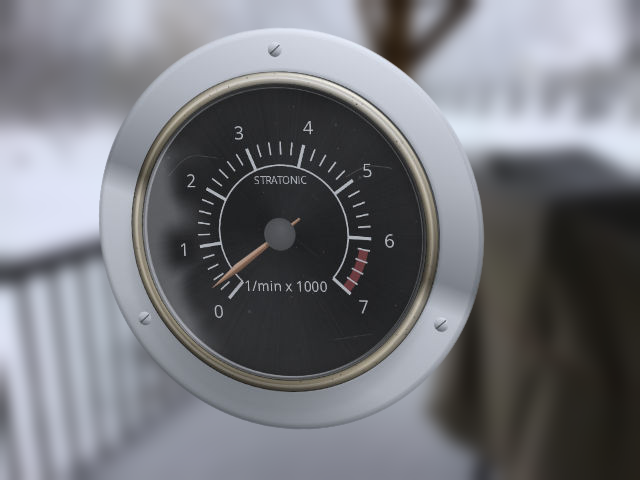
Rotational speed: value=300 unit=rpm
